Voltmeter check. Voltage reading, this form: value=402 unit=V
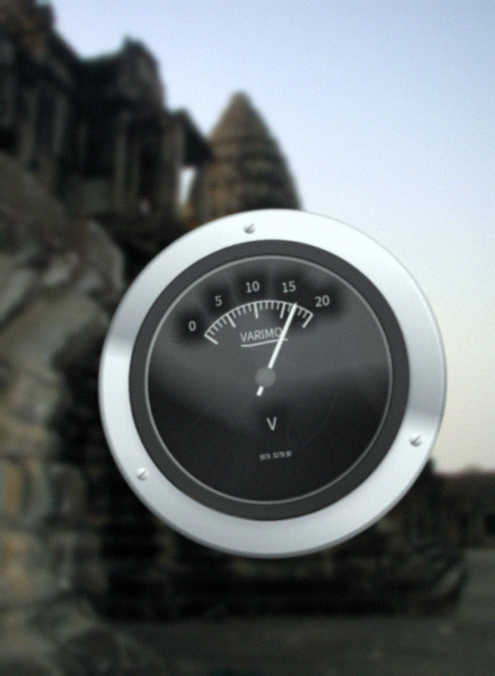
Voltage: value=17 unit=V
